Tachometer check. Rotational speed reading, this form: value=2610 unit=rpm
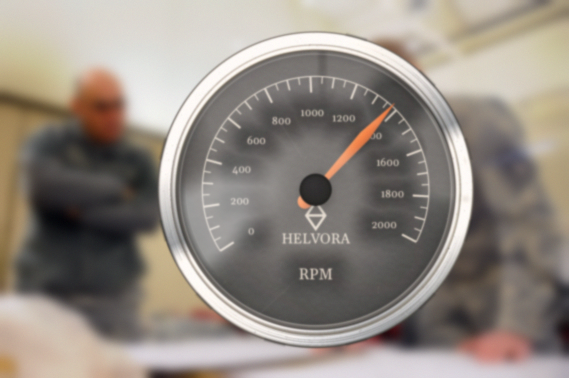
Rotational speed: value=1375 unit=rpm
